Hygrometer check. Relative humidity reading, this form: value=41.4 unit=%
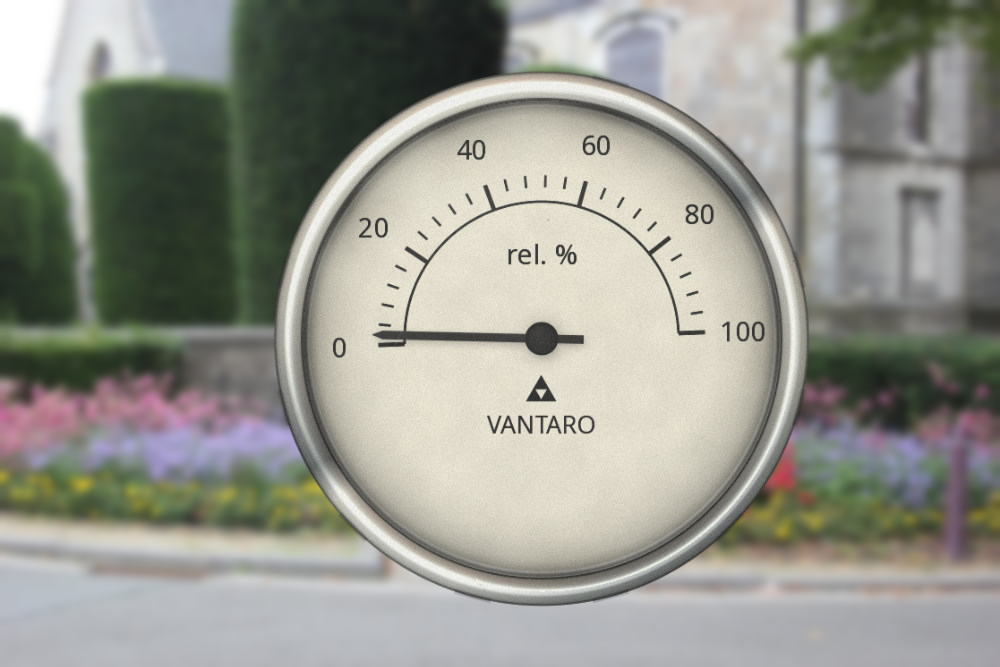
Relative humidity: value=2 unit=%
